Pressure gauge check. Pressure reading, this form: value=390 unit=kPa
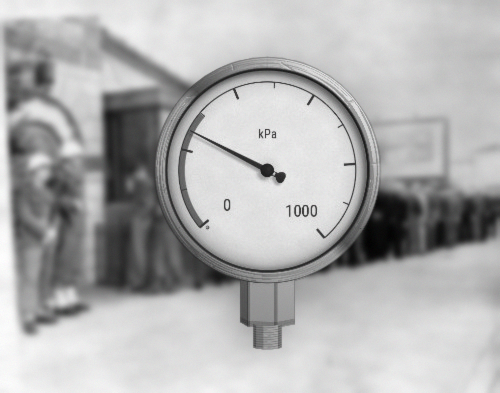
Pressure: value=250 unit=kPa
